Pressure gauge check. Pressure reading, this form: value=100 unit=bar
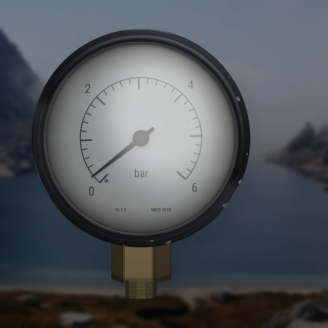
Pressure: value=0.2 unit=bar
